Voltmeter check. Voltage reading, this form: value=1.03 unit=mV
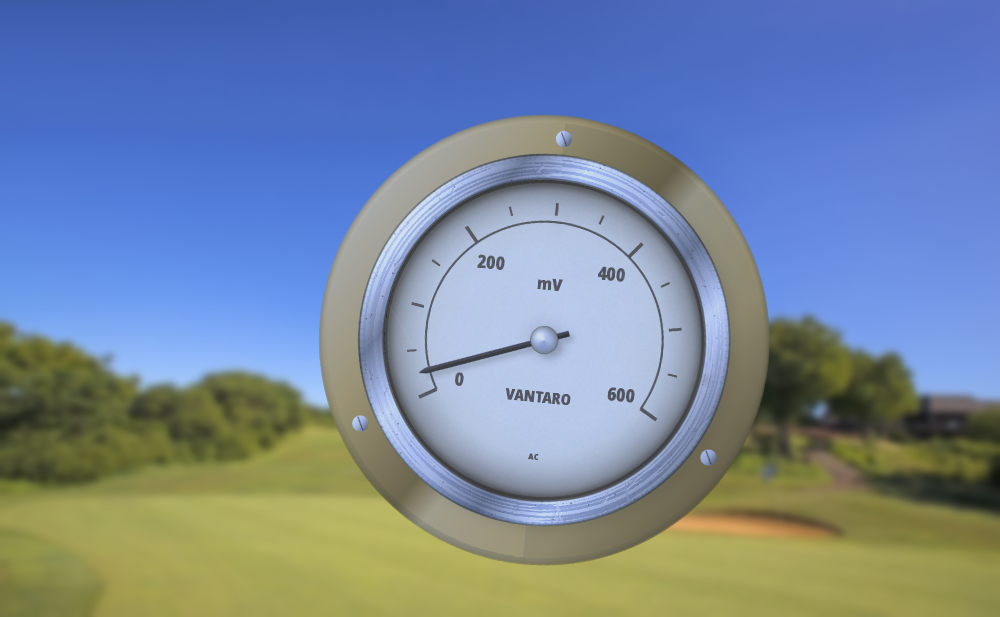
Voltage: value=25 unit=mV
